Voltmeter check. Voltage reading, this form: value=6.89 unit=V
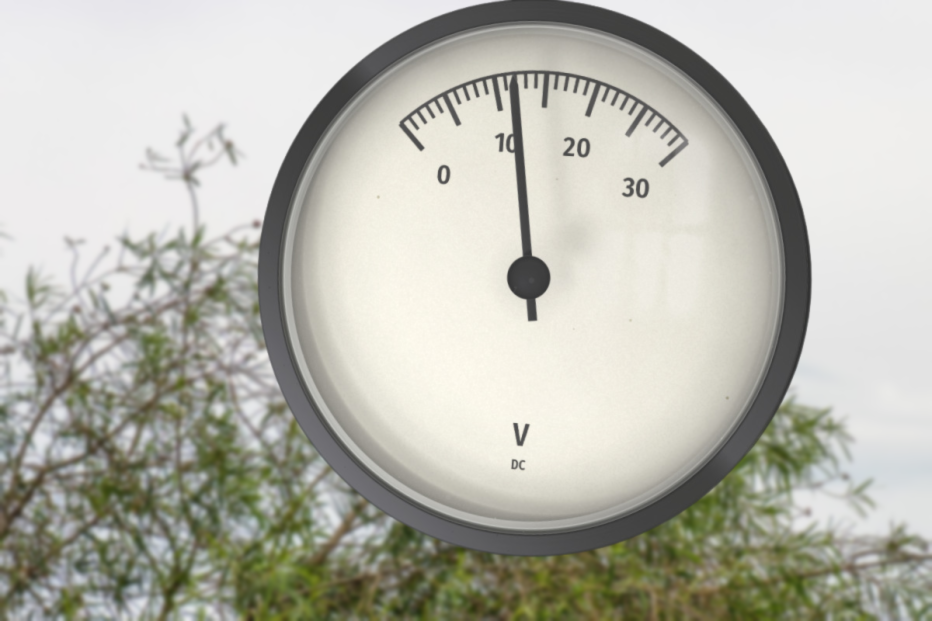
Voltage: value=12 unit=V
